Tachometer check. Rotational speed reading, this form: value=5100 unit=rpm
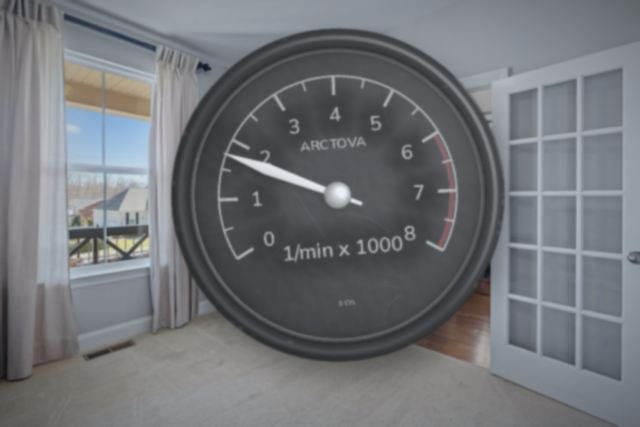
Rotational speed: value=1750 unit=rpm
